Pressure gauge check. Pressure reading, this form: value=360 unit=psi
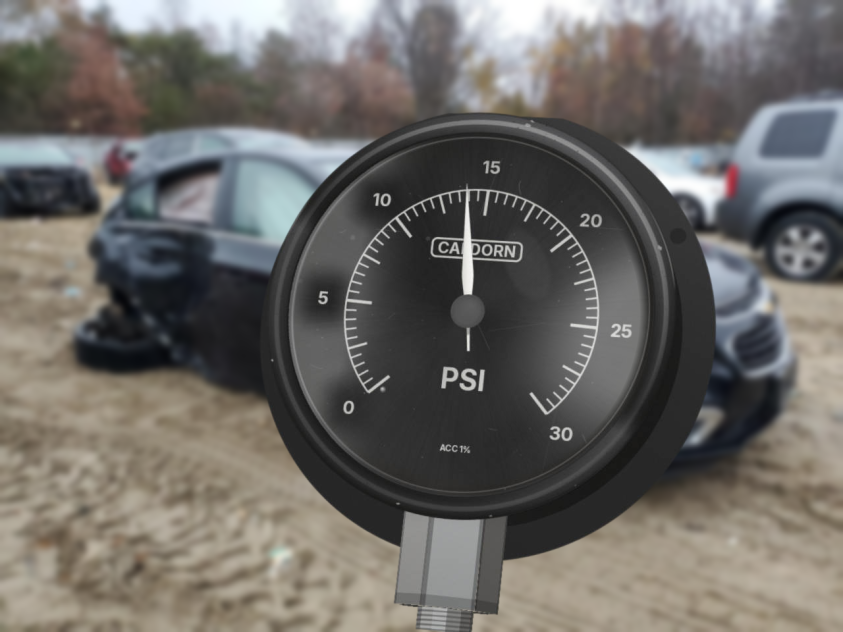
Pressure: value=14 unit=psi
